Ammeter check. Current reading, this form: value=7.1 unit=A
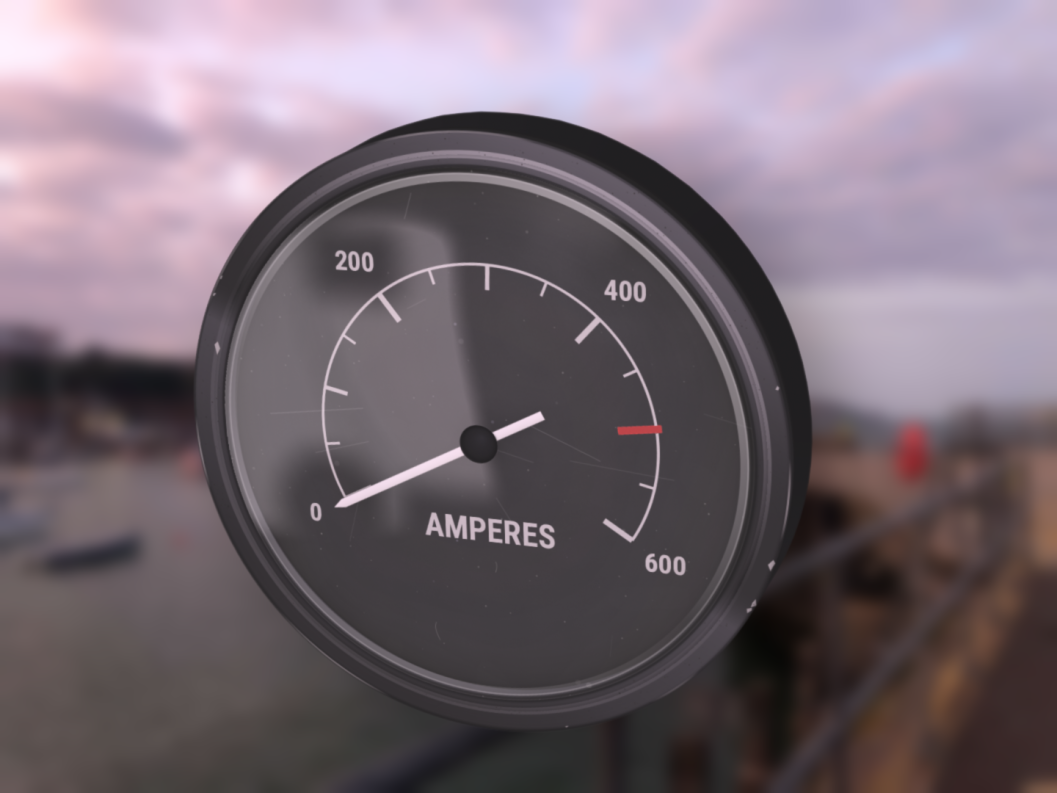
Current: value=0 unit=A
